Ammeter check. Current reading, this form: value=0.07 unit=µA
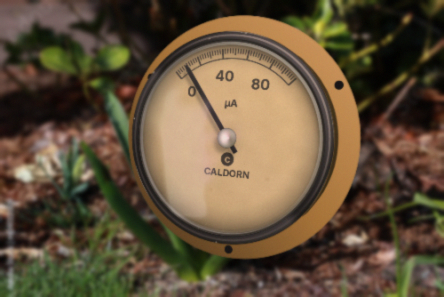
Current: value=10 unit=µA
